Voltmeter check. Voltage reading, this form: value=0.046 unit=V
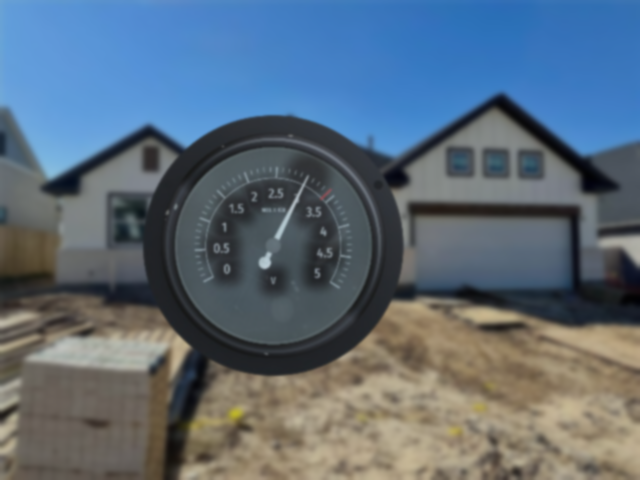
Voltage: value=3 unit=V
